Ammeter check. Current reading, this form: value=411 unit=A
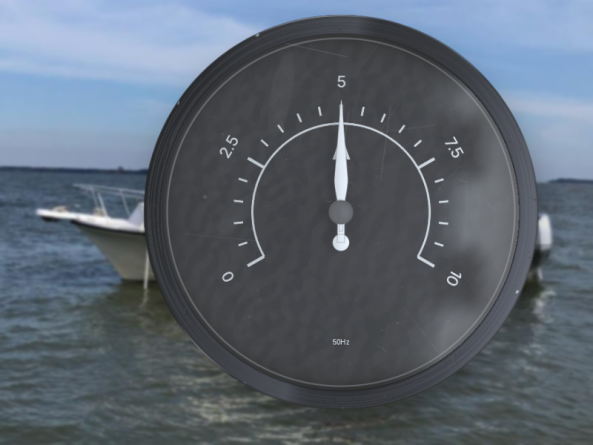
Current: value=5 unit=A
